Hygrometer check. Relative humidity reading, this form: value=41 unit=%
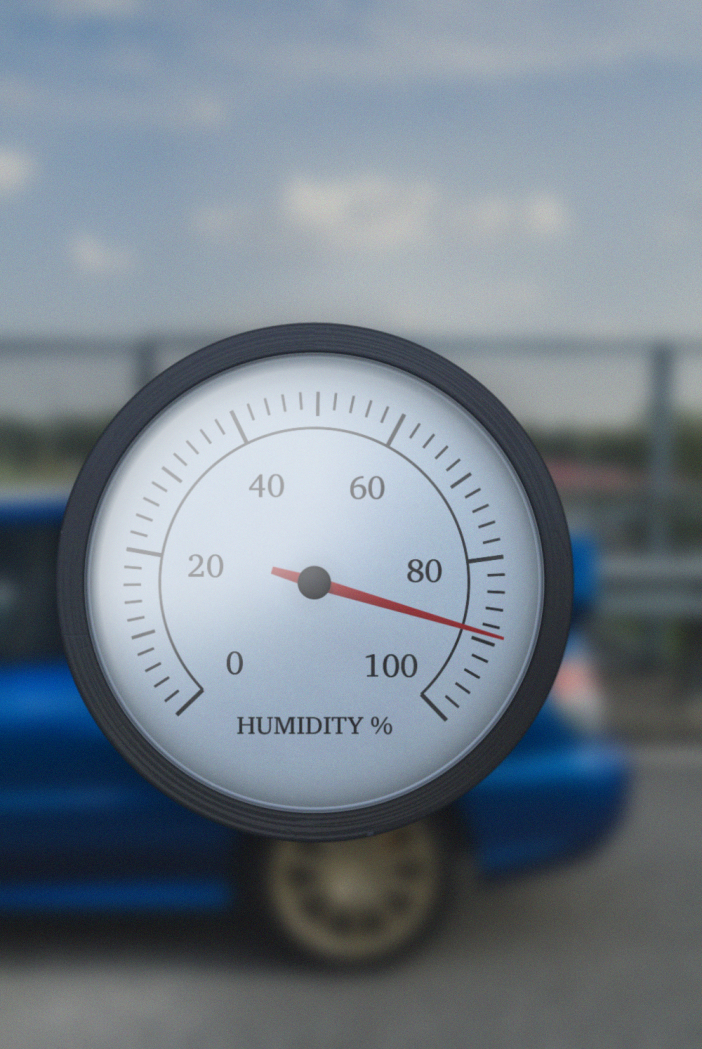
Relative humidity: value=89 unit=%
